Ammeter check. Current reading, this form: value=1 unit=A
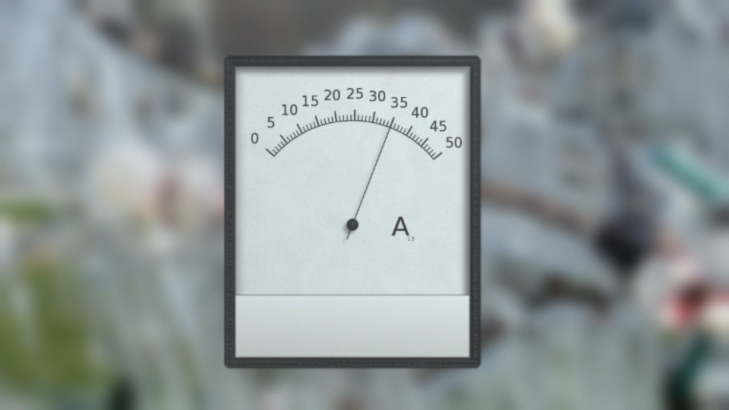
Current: value=35 unit=A
